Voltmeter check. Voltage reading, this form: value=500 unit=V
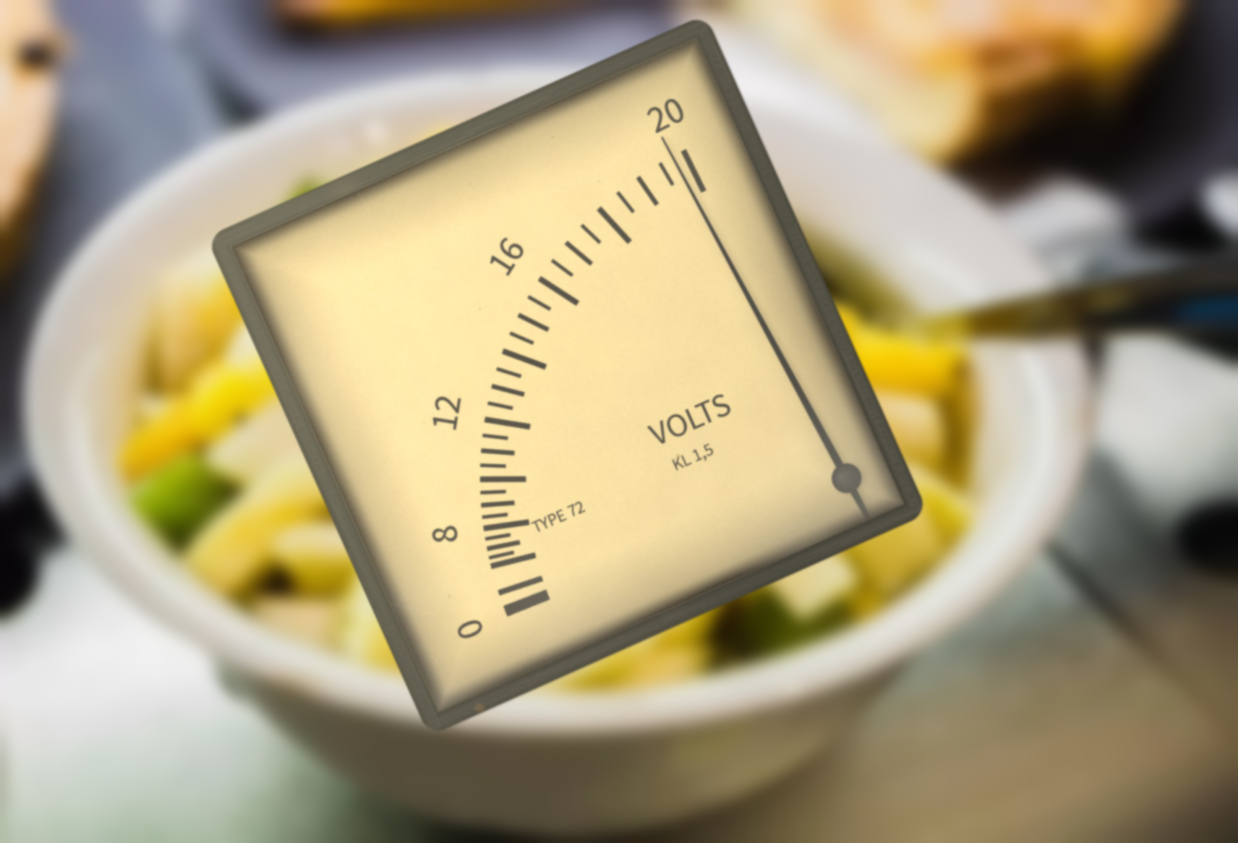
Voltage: value=19.75 unit=V
